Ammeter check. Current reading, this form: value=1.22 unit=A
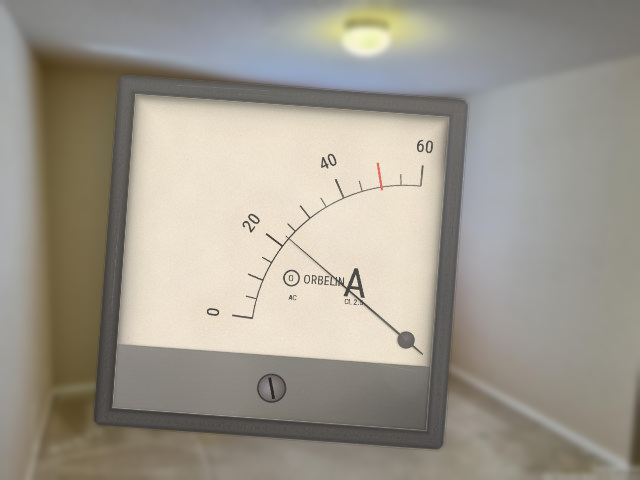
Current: value=22.5 unit=A
